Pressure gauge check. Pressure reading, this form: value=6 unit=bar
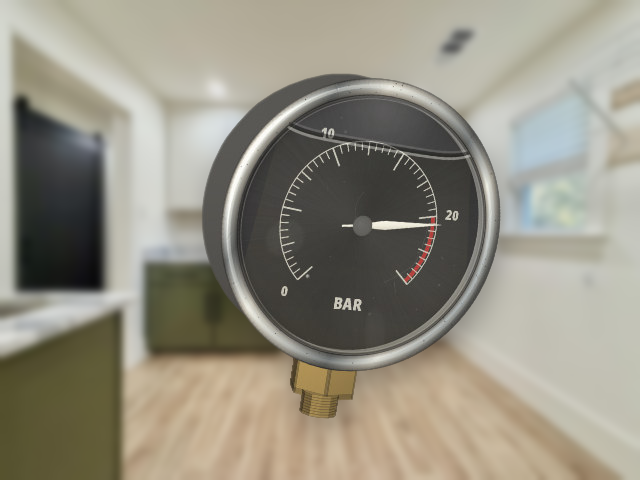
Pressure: value=20.5 unit=bar
